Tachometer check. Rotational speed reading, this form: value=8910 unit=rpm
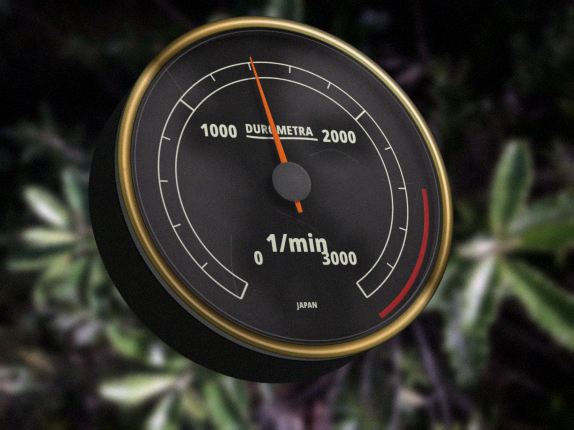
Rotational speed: value=1400 unit=rpm
